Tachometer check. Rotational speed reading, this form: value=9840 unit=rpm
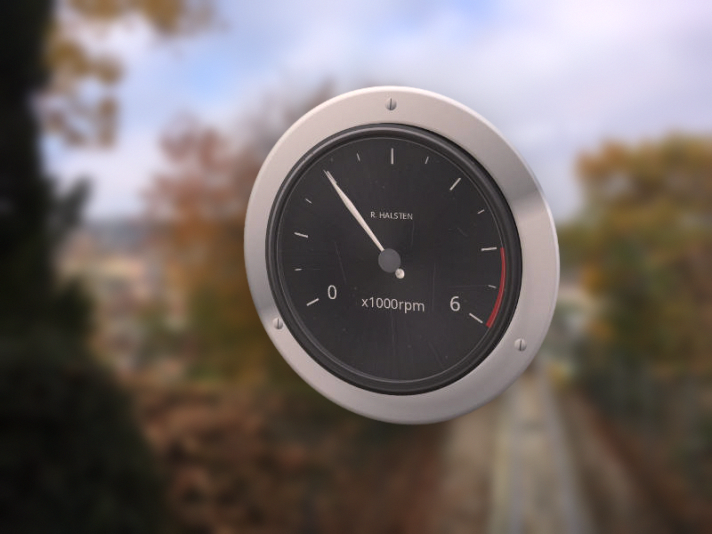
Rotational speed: value=2000 unit=rpm
